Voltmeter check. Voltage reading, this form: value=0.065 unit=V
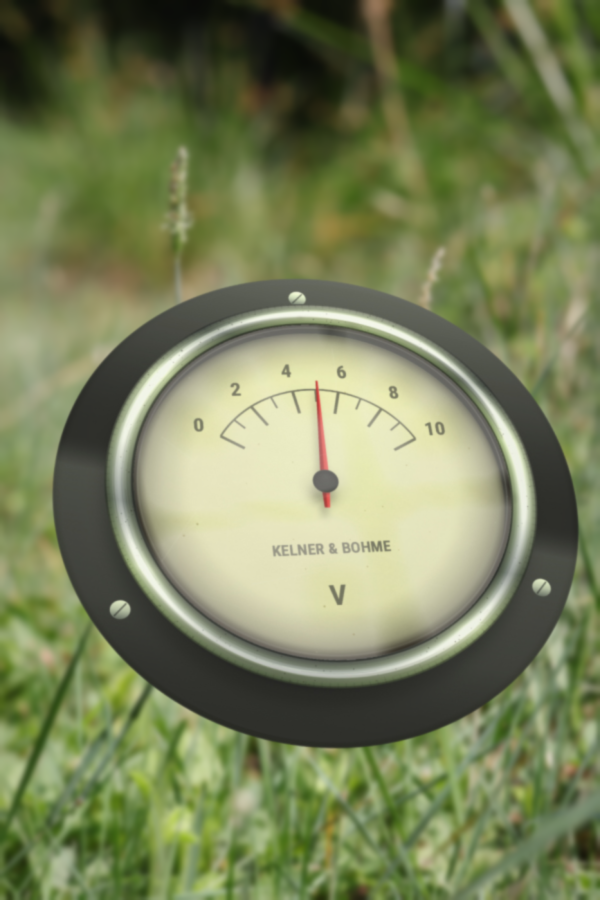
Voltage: value=5 unit=V
